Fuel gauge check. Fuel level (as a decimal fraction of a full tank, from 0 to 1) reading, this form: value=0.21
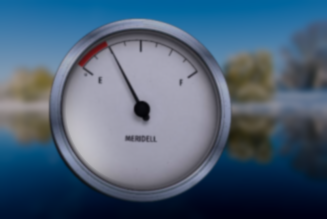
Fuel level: value=0.25
